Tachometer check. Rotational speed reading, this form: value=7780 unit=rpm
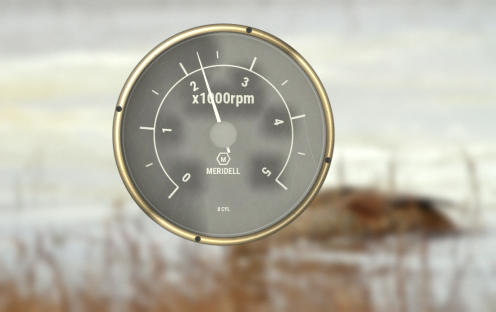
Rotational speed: value=2250 unit=rpm
